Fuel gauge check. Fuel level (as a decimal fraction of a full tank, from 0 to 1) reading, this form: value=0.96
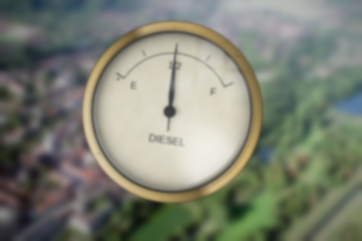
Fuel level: value=0.5
